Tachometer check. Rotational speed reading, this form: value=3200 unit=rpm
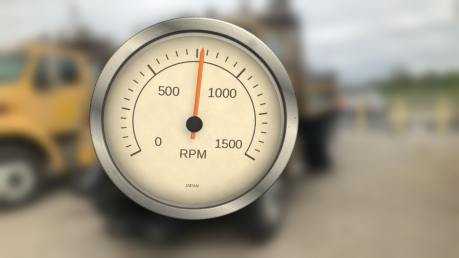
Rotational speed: value=775 unit=rpm
